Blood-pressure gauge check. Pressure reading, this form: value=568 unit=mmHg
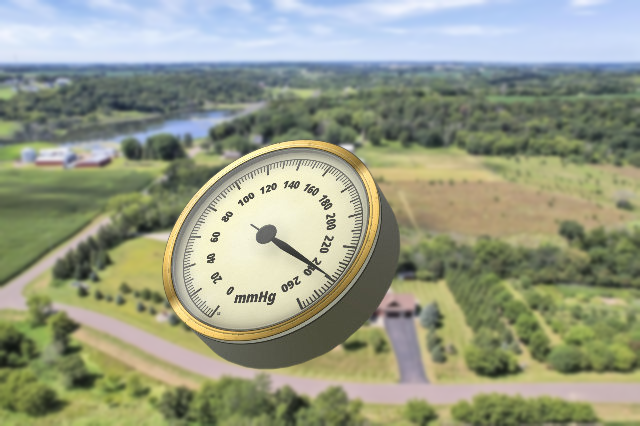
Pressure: value=240 unit=mmHg
